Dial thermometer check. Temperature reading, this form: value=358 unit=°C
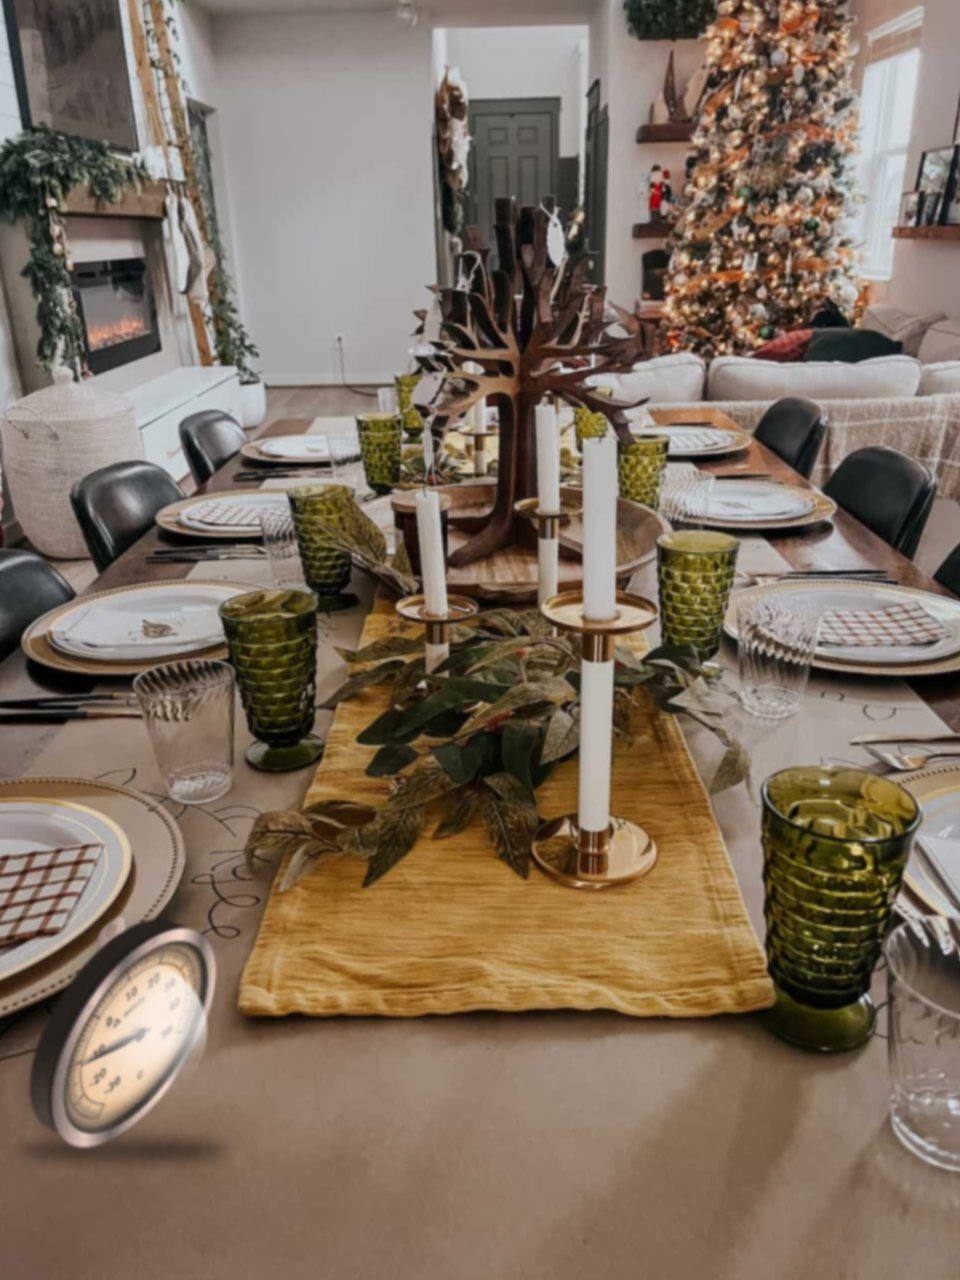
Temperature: value=-10 unit=°C
